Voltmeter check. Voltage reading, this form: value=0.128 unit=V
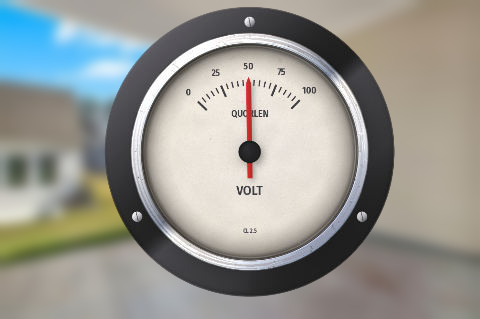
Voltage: value=50 unit=V
